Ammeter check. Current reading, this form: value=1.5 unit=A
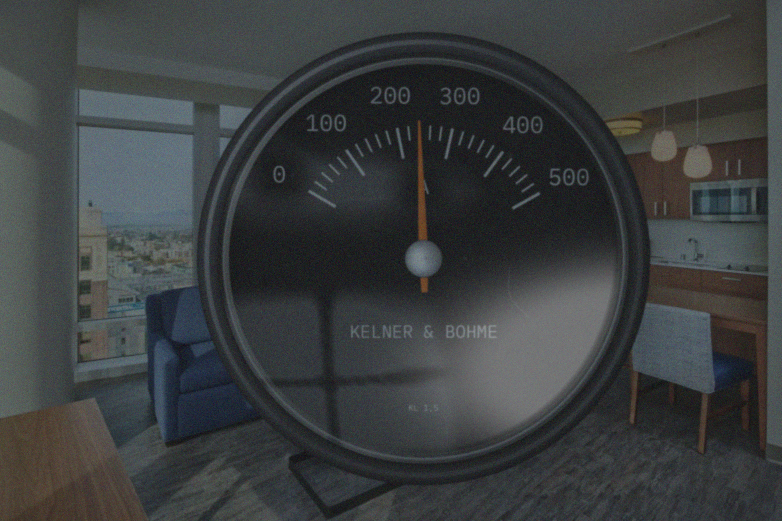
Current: value=240 unit=A
